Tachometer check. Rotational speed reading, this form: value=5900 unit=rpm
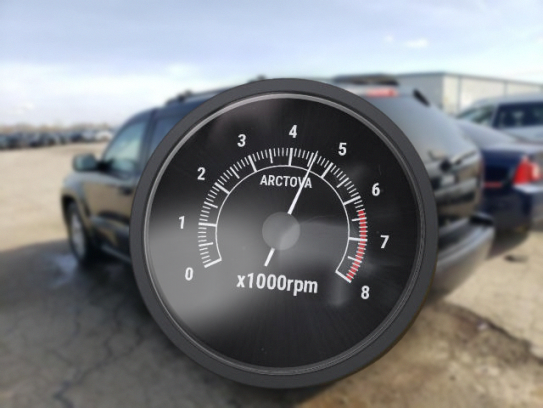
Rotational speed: value=4600 unit=rpm
